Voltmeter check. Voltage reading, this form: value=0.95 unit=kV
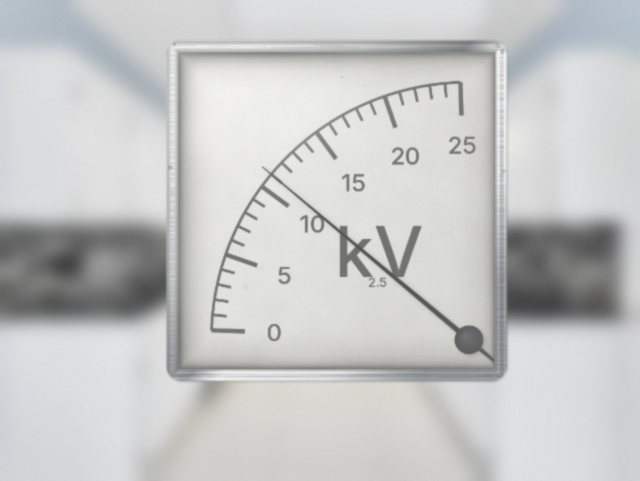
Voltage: value=11 unit=kV
